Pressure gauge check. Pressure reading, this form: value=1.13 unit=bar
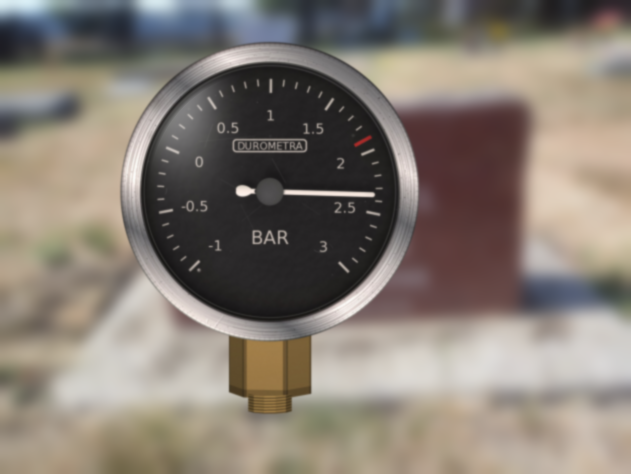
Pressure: value=2.35 unit=bar
